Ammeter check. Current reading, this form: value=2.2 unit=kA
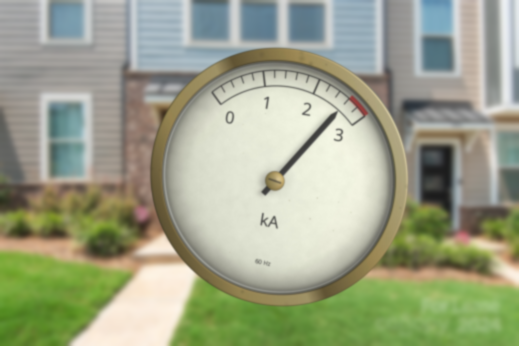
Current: value=2.6 unit=kA
